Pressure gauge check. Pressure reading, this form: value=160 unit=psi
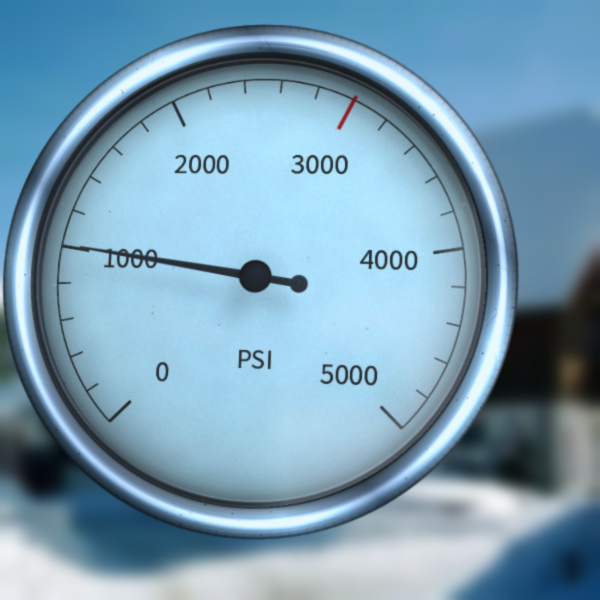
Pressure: value=1000 unit=psi
